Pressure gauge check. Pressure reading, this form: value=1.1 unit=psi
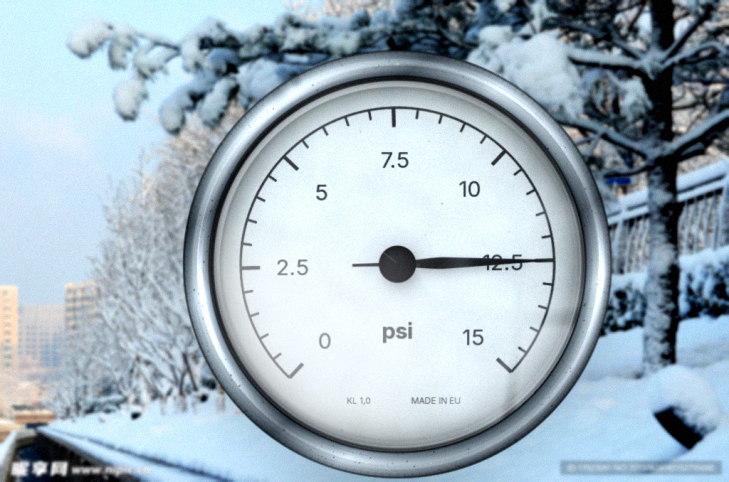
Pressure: value=12.5 unit=psi
